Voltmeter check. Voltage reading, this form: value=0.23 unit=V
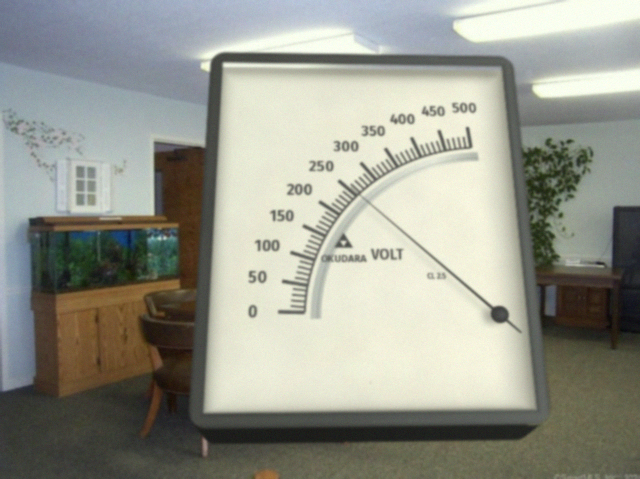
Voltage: value=250 unit=V
